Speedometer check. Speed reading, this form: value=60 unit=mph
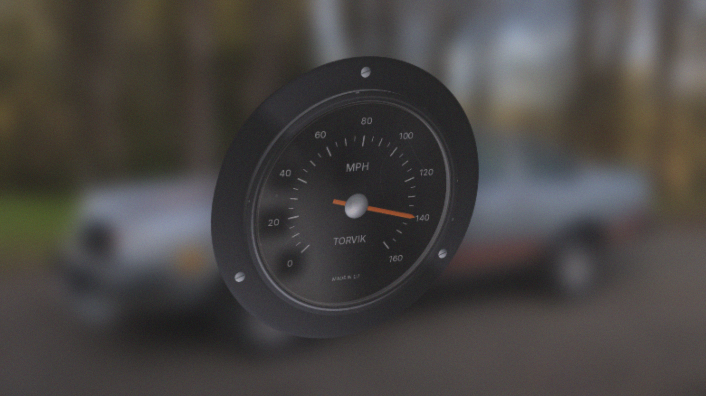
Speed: value=140 unit=mph
